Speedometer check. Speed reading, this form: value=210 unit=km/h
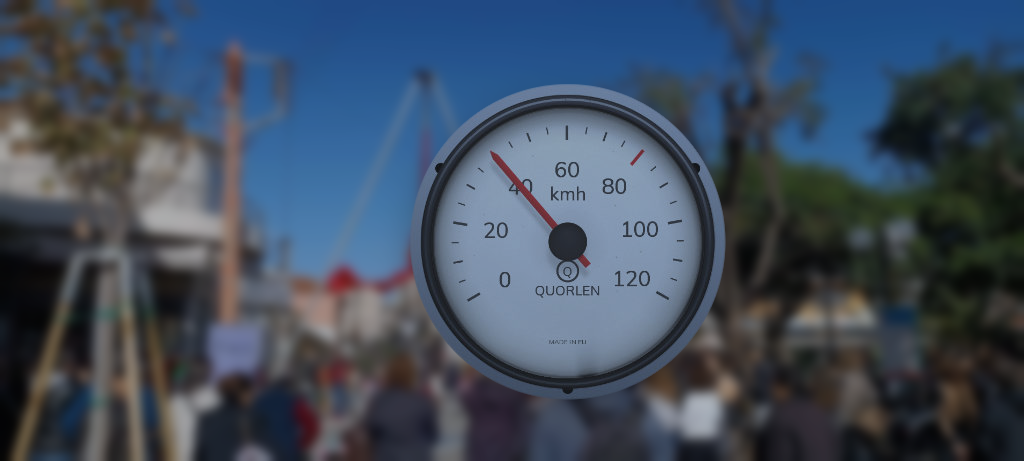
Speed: value=40 unit=km/h
